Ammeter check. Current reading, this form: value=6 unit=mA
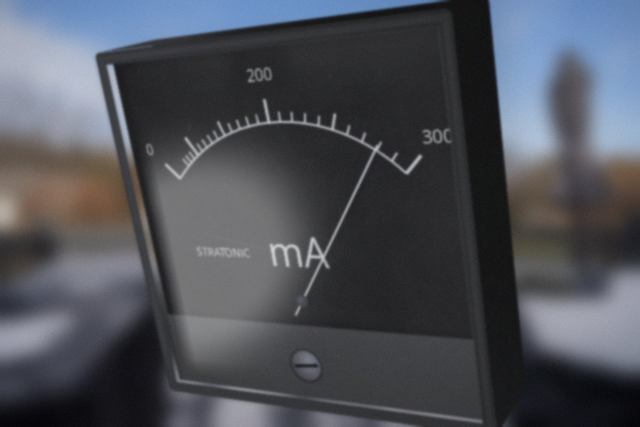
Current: value=280 unit=mA
